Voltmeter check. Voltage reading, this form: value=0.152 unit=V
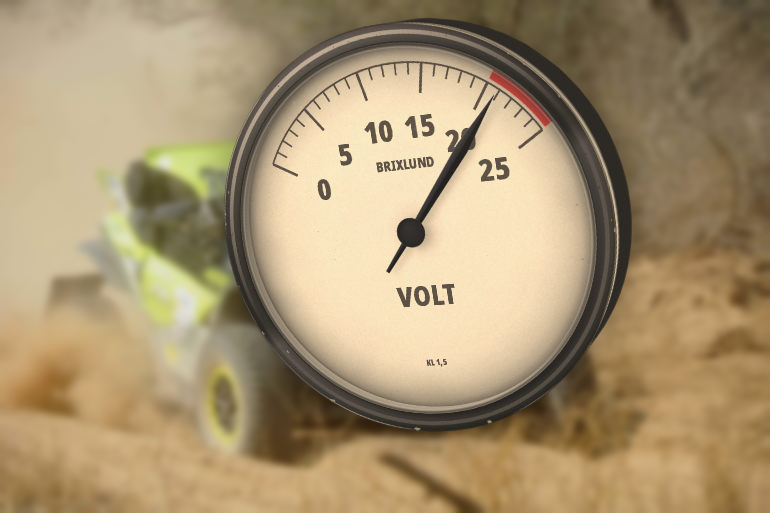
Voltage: value=21 unit=V
